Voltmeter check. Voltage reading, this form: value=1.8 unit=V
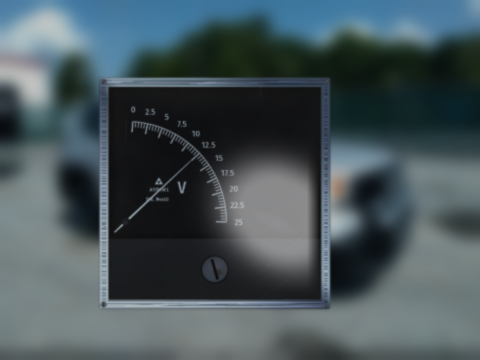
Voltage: value=12.5 unit=V
